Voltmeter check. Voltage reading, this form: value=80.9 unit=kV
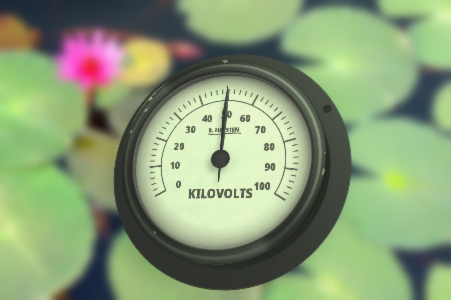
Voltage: value=50 unit=kV
